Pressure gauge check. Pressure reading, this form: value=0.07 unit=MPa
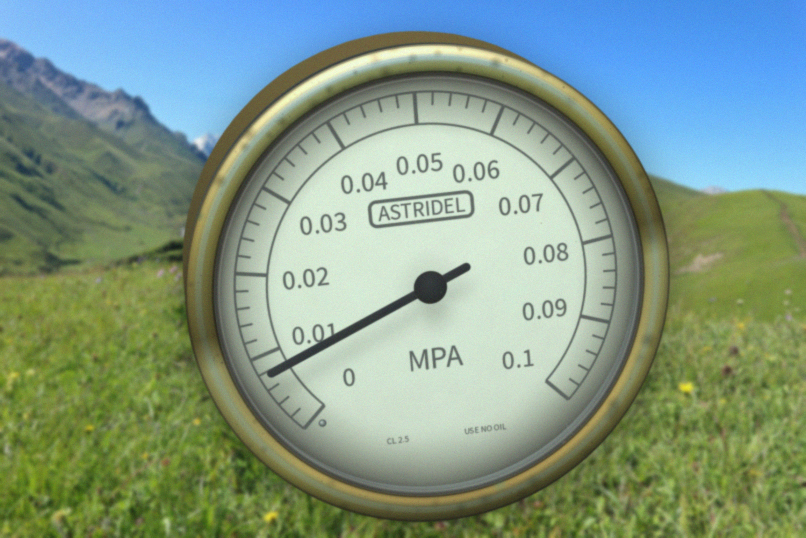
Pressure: value=0.008 unit=MPa
